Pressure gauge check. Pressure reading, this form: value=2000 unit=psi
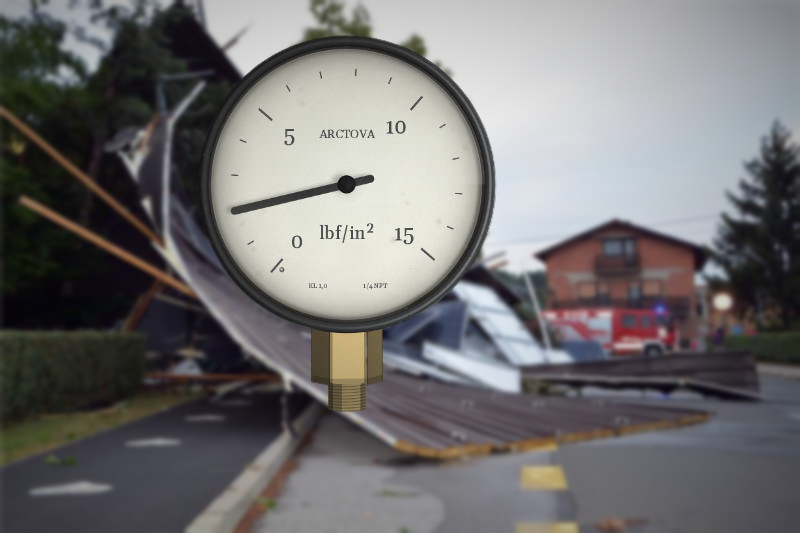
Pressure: value=2 unit=psi
